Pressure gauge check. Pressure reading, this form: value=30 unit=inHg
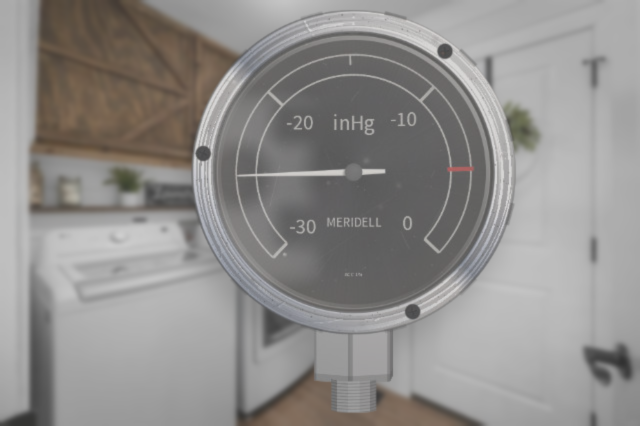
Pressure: value=-25 unit=inHg
